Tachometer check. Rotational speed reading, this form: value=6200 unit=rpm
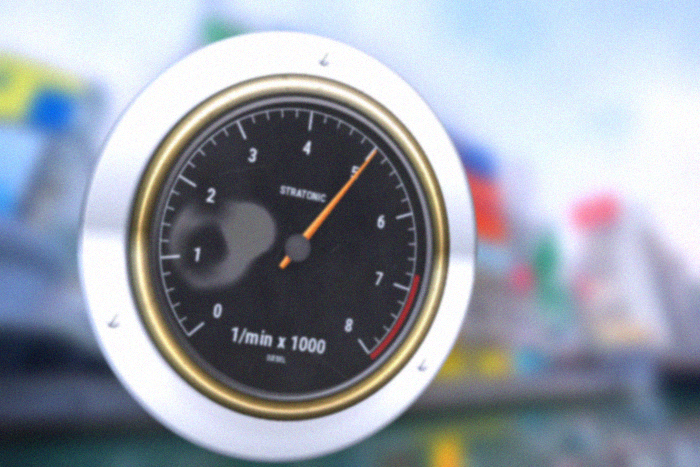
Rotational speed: value=5000 unit=rpm
